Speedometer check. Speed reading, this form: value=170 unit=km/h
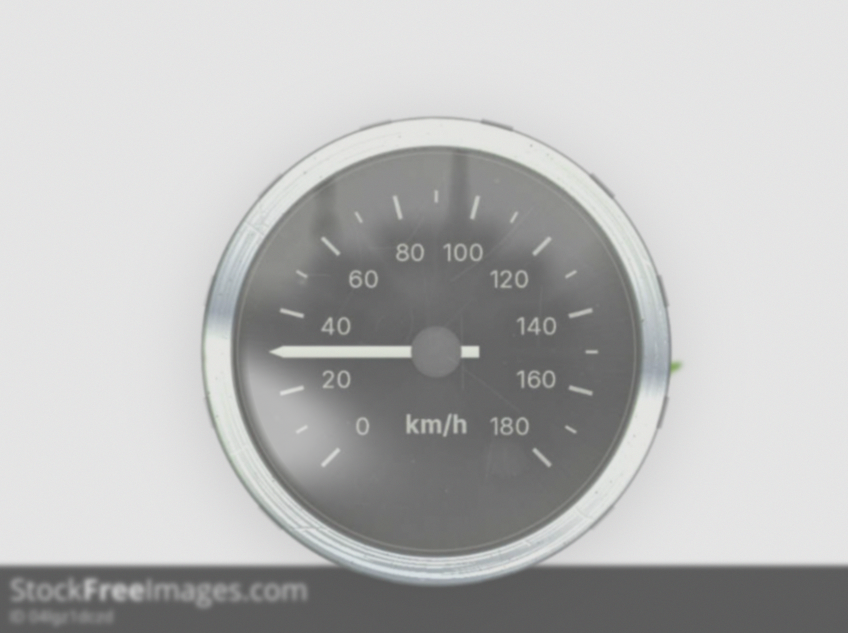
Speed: value=30 unit=km/h
